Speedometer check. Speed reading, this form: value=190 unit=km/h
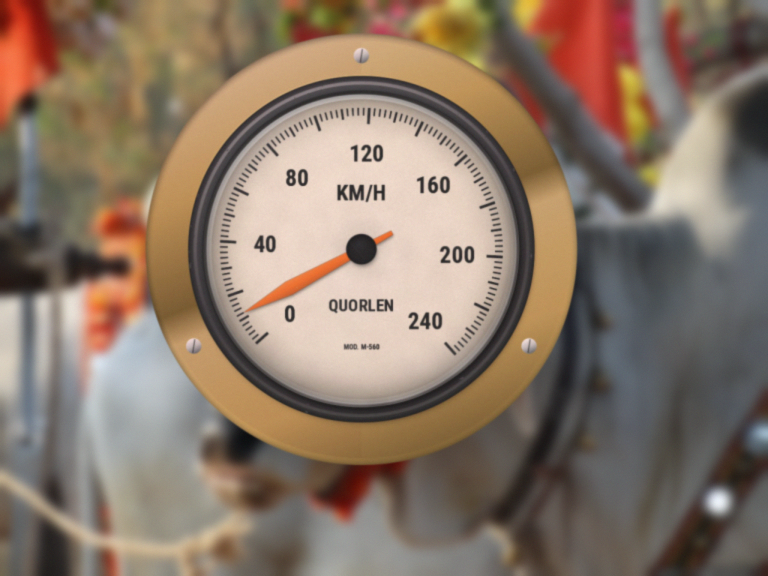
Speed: value=12 unit=km/h
